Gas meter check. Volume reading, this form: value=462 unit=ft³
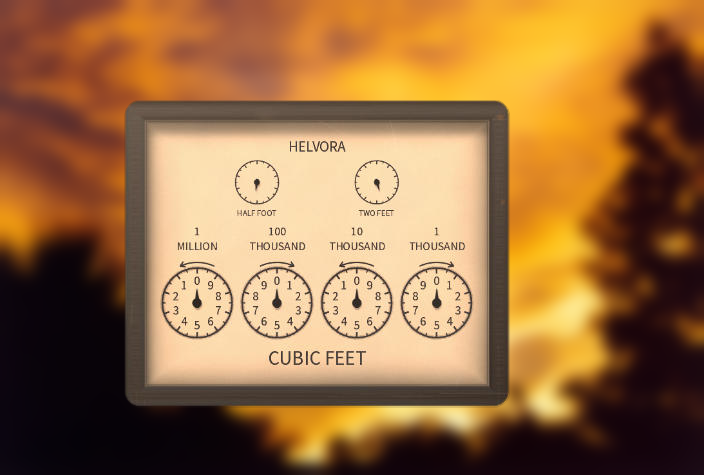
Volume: value=0 unit=ft³
